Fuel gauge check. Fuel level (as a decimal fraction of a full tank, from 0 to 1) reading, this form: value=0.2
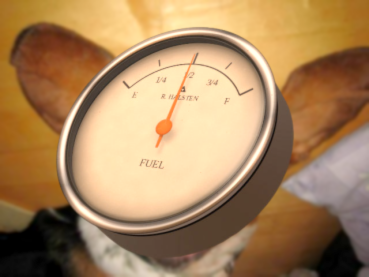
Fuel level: value=0.5
